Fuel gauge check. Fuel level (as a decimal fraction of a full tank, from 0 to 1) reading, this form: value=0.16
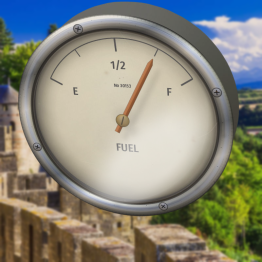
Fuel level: value=0.75
